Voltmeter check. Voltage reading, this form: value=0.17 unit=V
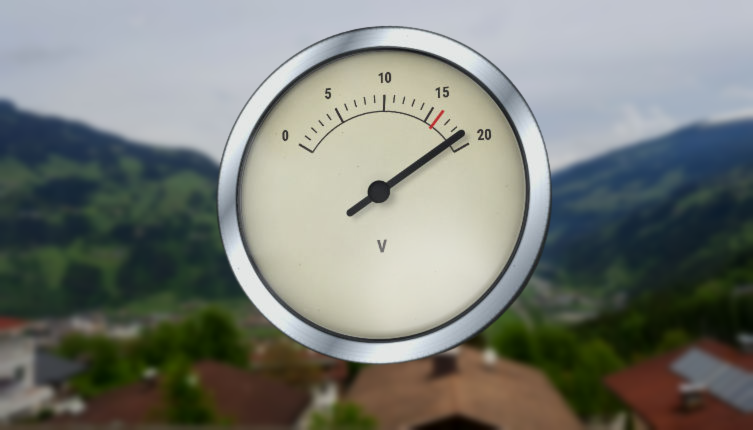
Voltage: value=19 unit=V
